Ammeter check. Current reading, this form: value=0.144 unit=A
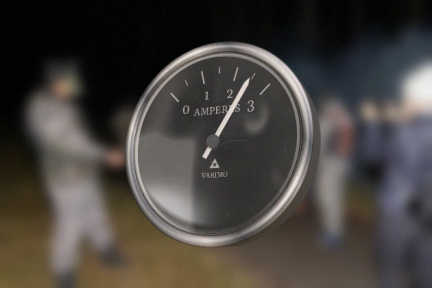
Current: value=2.5 unit=A
